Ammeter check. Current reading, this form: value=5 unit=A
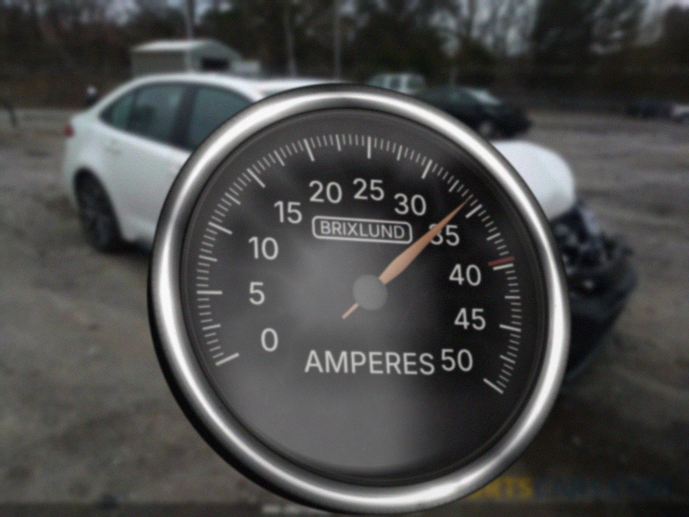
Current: value=34 unit=A
